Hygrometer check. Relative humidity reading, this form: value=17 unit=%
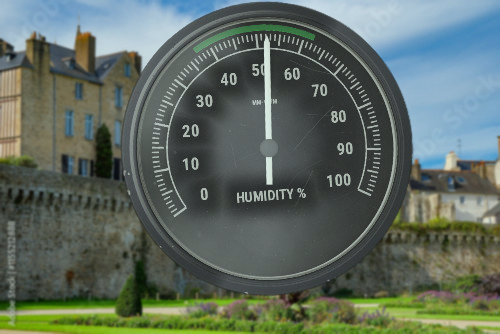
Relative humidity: value=52 unit=%
